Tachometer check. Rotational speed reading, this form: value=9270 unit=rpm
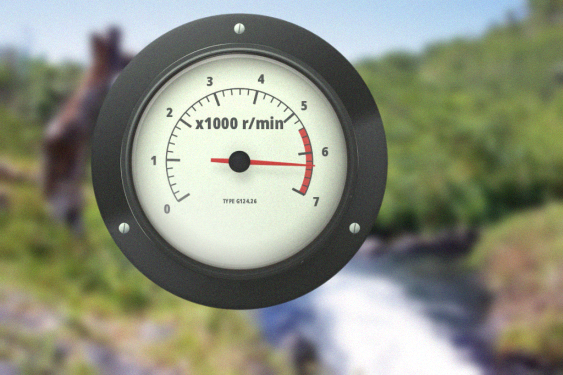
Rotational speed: value=6300 unit=rpm
